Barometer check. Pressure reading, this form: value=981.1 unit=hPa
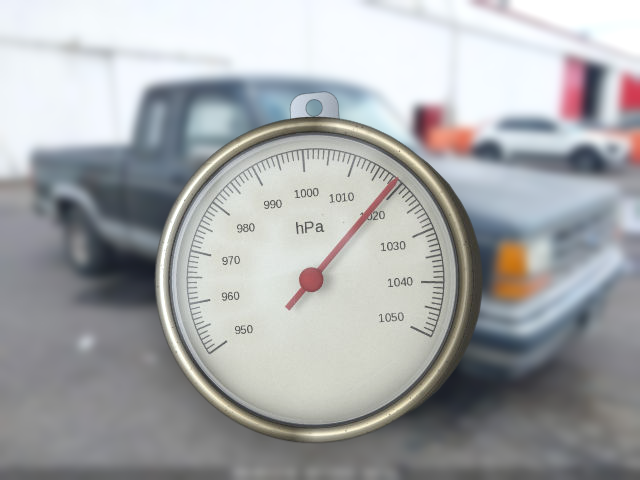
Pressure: value=1019 unit=hPa
